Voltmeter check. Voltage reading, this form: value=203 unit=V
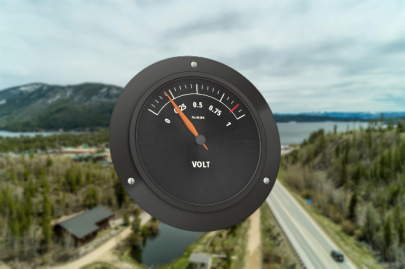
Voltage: value=0.2 unit=V
